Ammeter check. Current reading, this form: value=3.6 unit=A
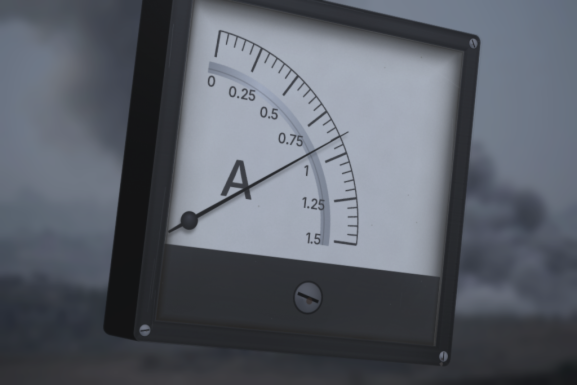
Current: value=0.9 unit=A
